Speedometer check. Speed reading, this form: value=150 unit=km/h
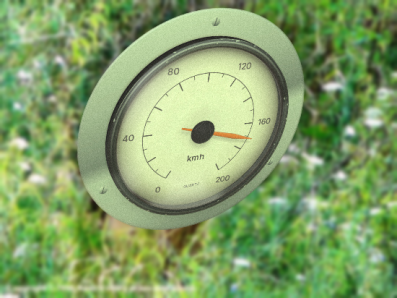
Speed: value=170 unit=km/h
